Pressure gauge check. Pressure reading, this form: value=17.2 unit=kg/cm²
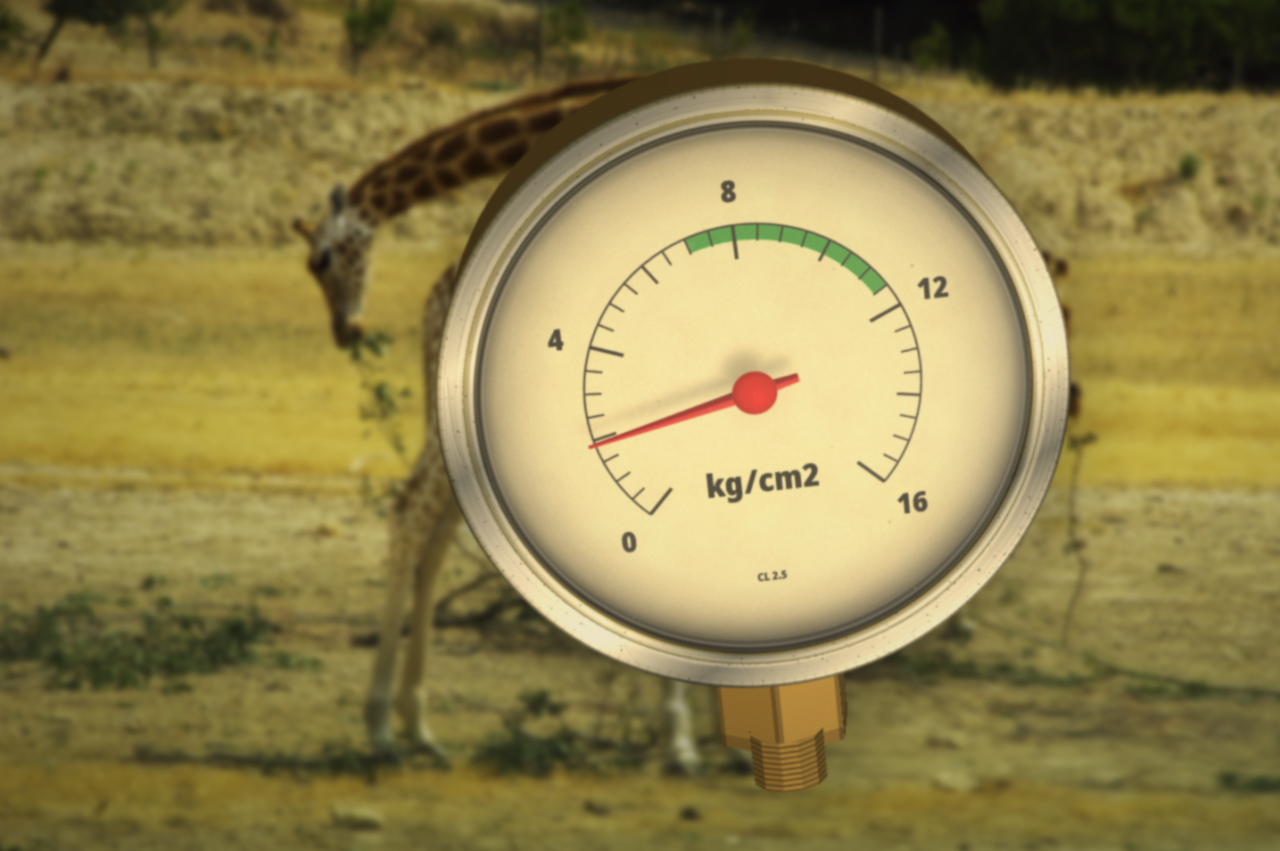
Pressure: value=2 unit=kg/cm²
